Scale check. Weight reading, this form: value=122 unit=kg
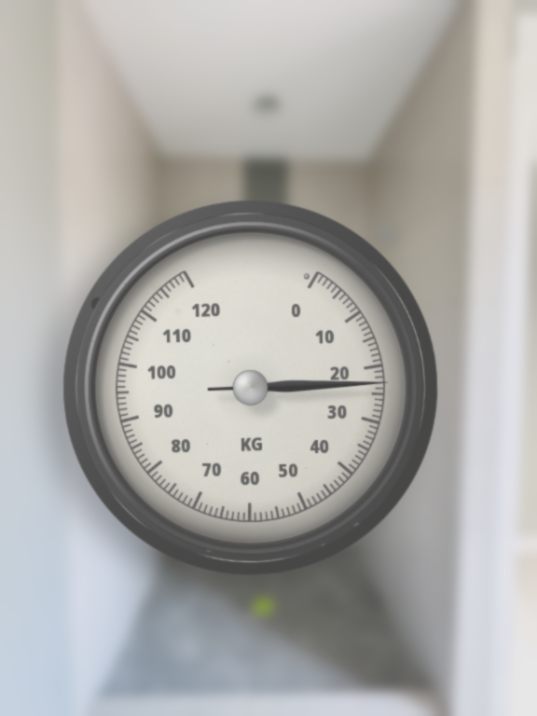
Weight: value=23 unit=kg
